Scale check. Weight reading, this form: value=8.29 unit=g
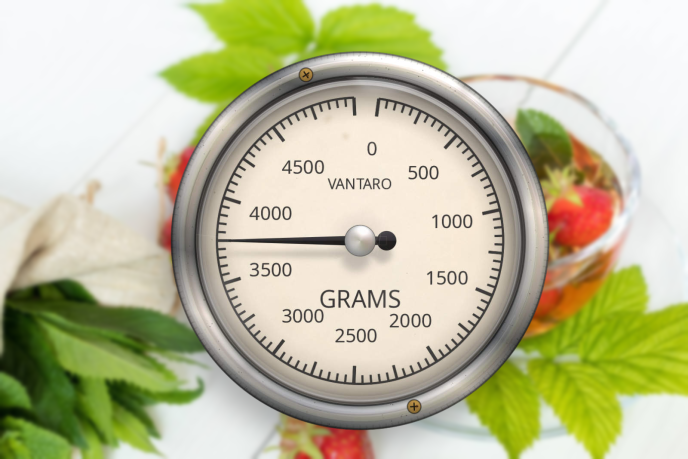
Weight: value=3750 unit=g
